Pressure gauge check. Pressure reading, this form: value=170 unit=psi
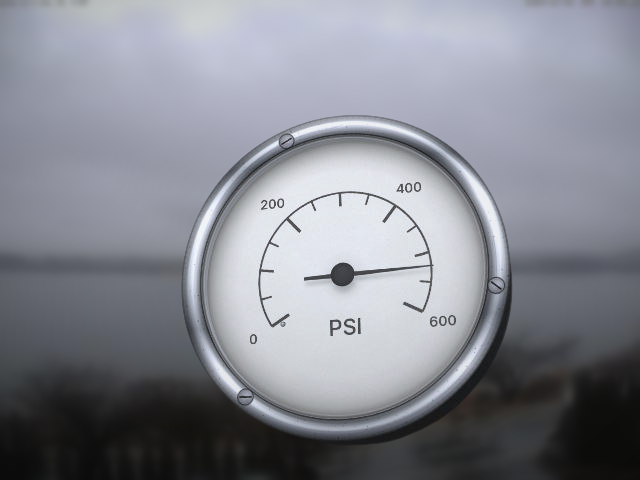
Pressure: value=525 unit=psi
